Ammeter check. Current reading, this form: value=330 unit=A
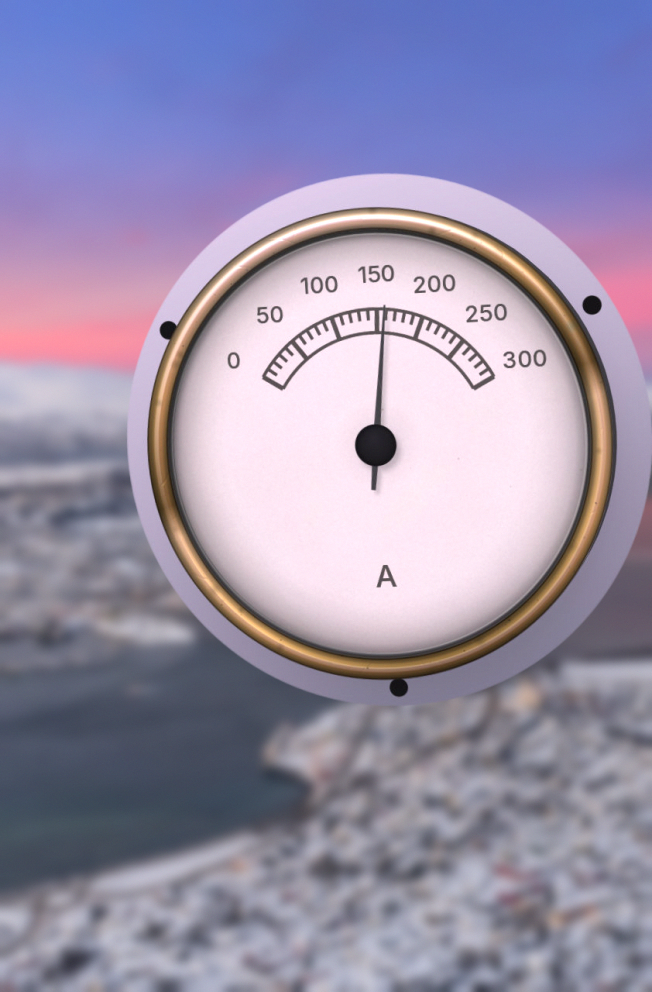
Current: value=160 unit=A
